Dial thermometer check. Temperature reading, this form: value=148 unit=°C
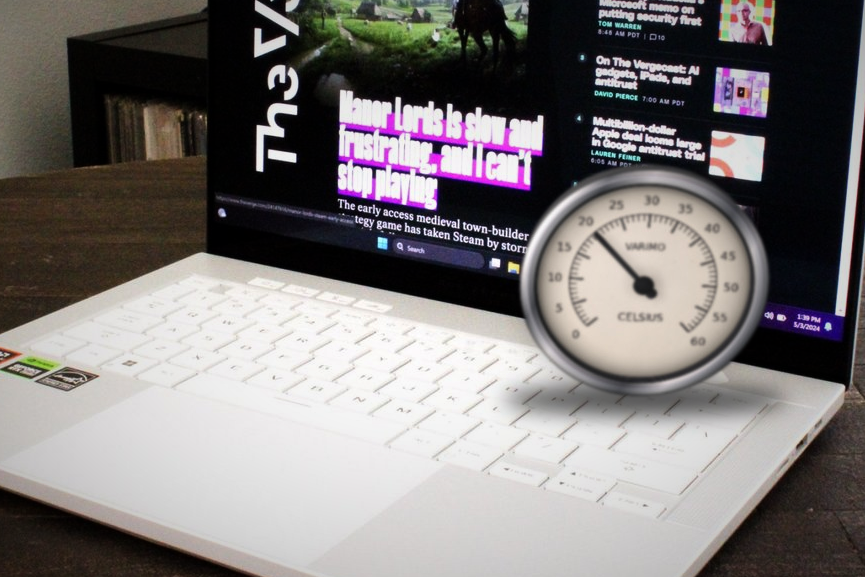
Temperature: value=20 unit=°C
